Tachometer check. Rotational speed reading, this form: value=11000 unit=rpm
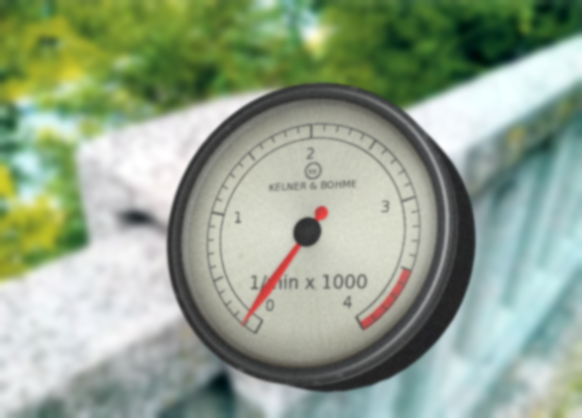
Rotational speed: value=100 unit=rpm
